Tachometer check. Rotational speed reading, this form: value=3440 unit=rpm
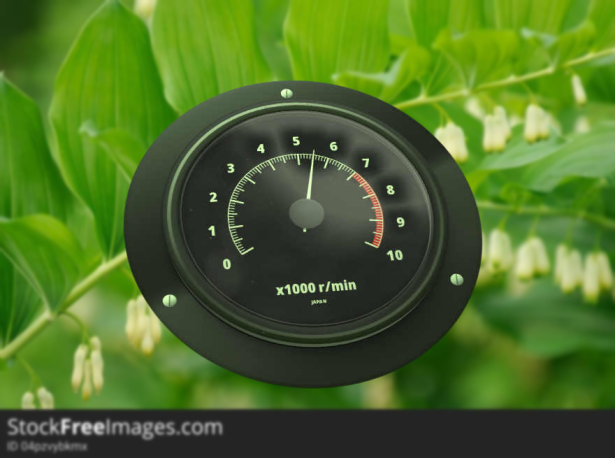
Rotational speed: value=5500 unit=rpm
